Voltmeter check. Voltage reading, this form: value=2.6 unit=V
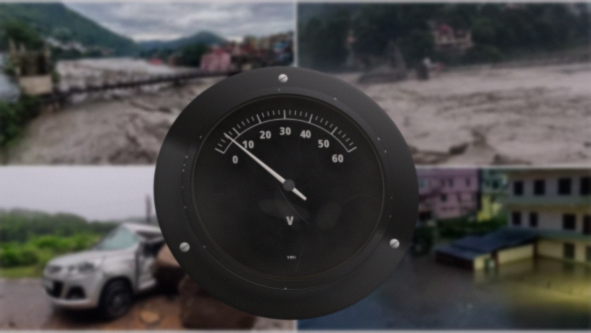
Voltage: value=6 unit=V
